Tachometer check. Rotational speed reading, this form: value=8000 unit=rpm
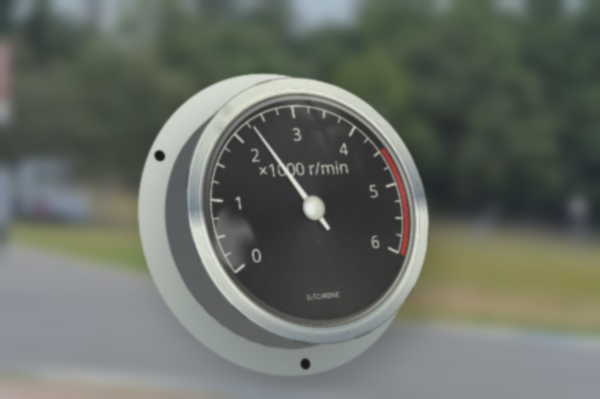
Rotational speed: value=2250 unit=rpm
